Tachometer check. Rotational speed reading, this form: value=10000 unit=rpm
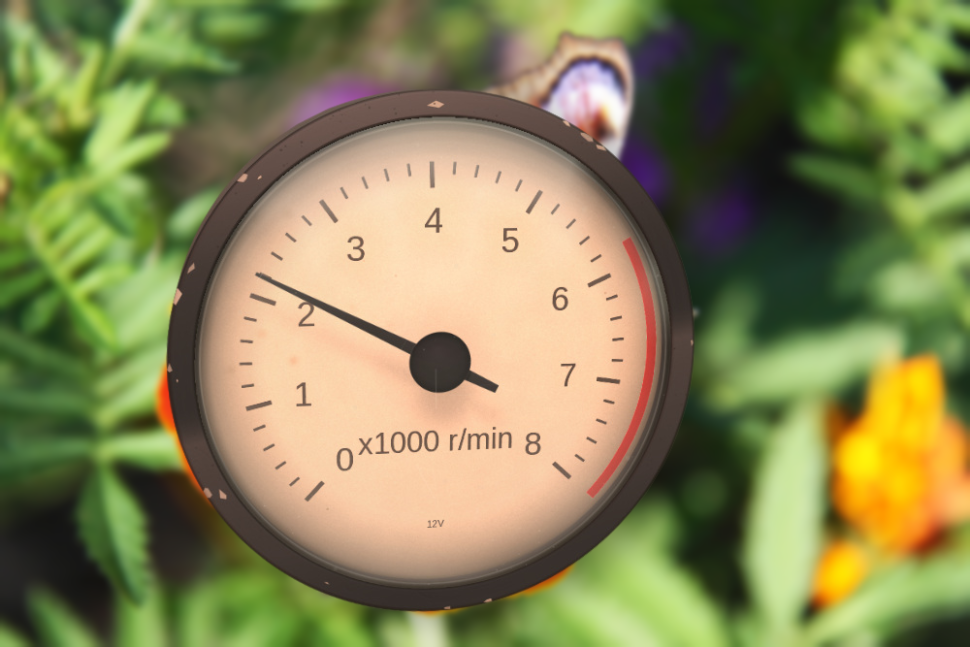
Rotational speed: value=2200 unit=rpm
